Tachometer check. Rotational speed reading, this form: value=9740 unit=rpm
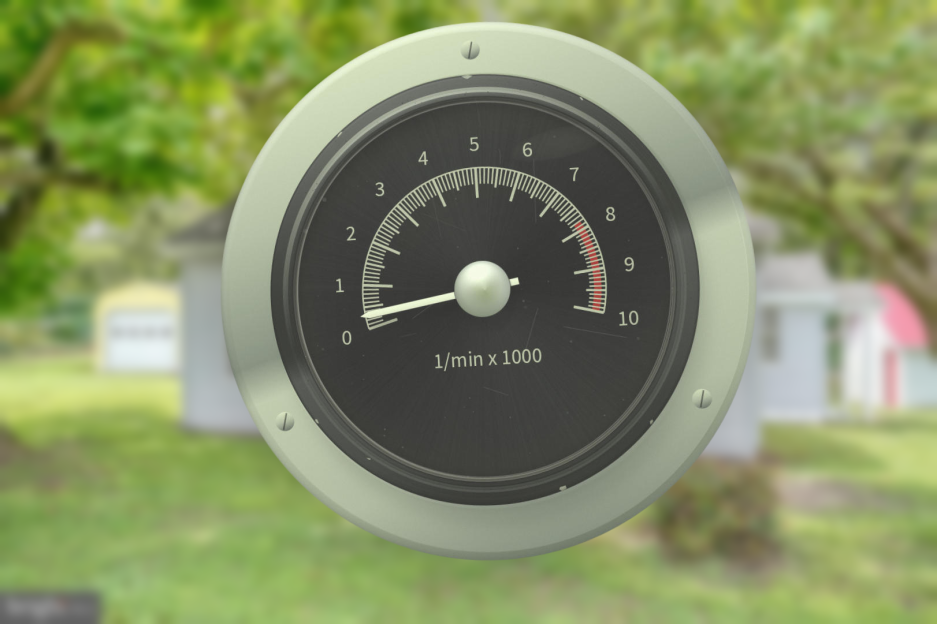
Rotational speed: value=300 unit=rpm
